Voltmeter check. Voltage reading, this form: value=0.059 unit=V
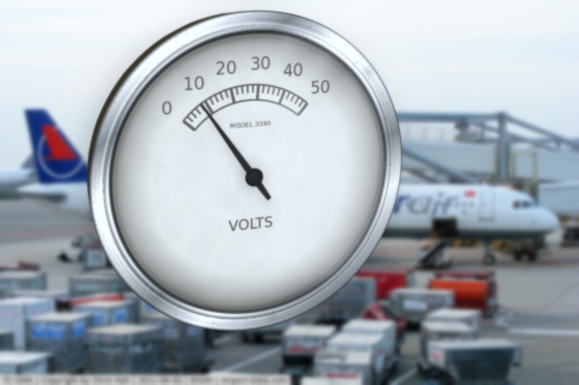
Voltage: value=8 unit=V
